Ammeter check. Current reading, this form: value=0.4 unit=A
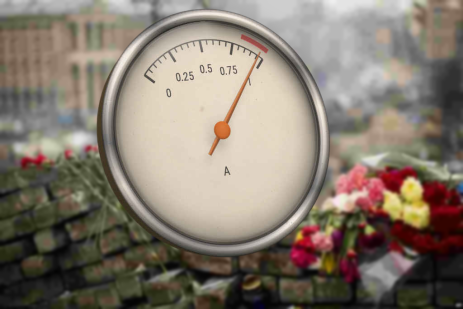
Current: value=0.95 unit=A
